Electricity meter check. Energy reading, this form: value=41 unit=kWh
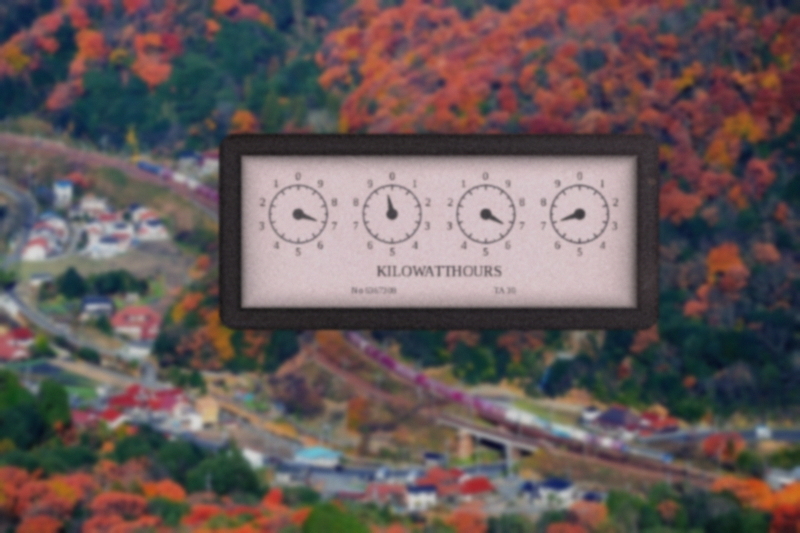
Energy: value=6967 unit=kWh
